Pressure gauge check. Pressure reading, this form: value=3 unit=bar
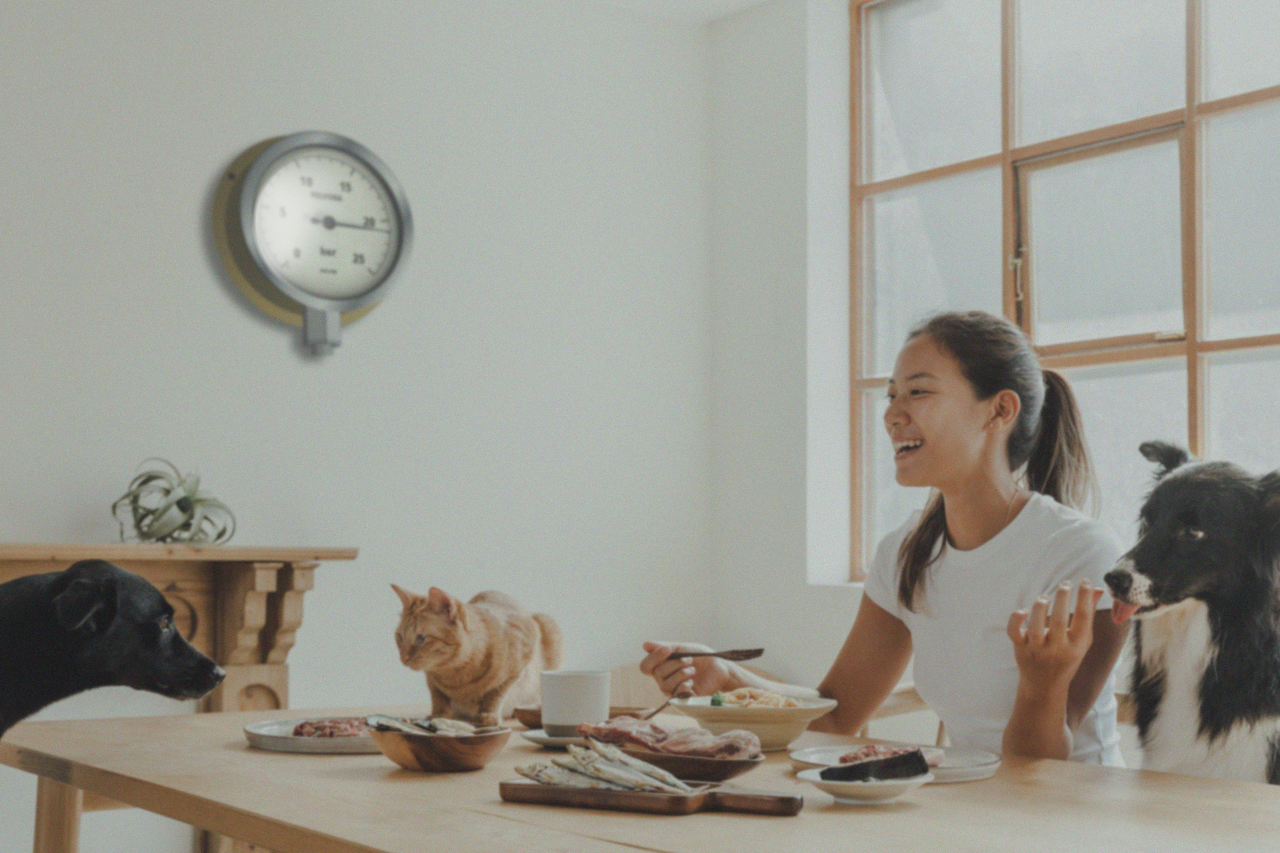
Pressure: value=21 unit=bar
